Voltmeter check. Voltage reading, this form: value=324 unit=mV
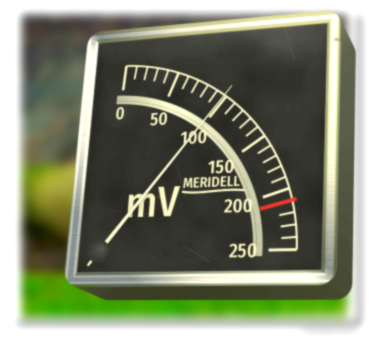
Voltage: value=100 unit=mV
